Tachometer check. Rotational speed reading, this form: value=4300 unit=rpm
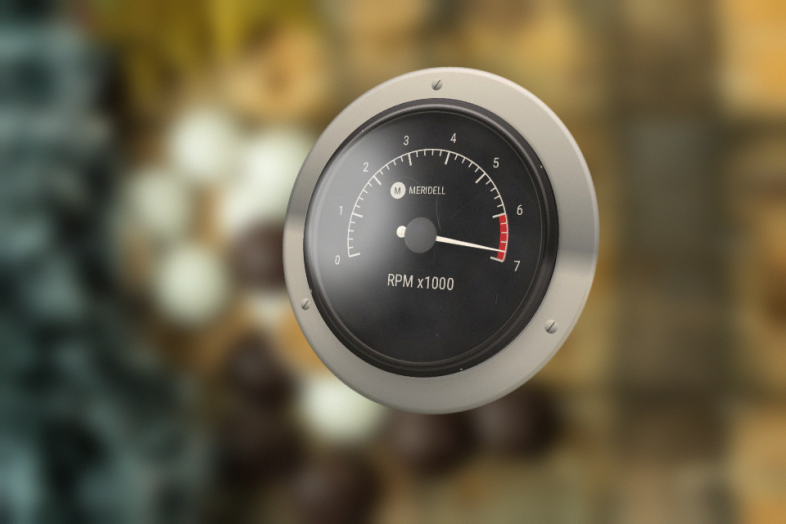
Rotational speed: value=6800 unit=rpm
